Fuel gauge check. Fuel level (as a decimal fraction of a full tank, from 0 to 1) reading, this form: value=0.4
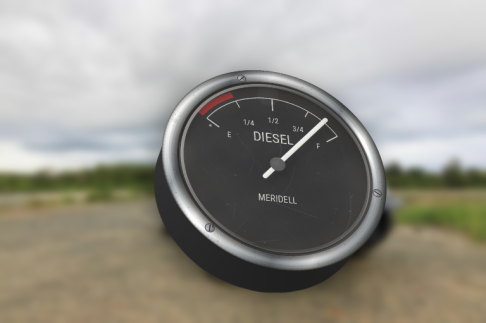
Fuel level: value=0.875
